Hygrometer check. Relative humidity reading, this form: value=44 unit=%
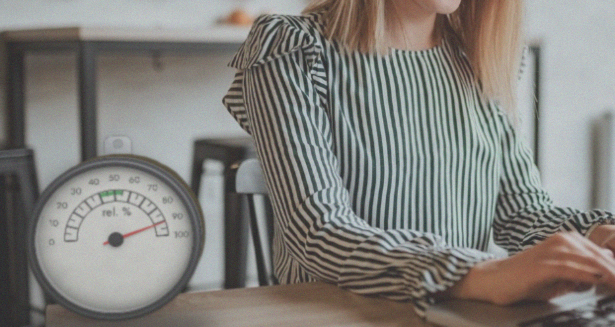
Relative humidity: value=90 unit=%
